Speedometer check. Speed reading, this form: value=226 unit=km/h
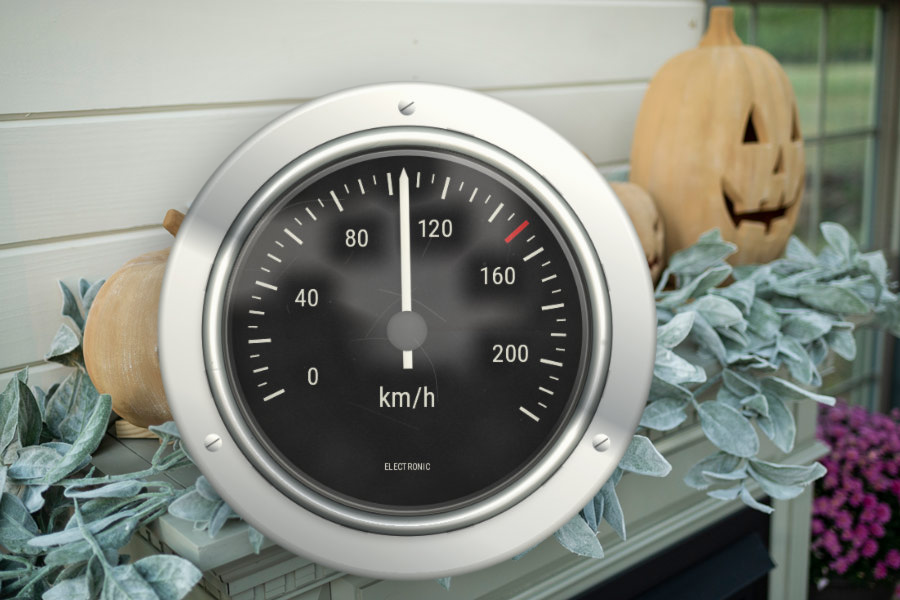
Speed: value=105 unit=km/h
